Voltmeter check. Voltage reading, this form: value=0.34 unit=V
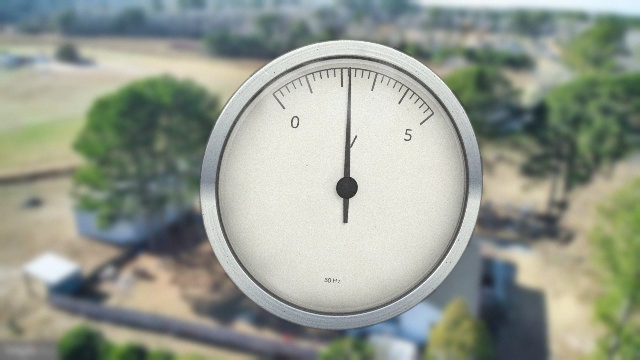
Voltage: value=2.2 unit=V
